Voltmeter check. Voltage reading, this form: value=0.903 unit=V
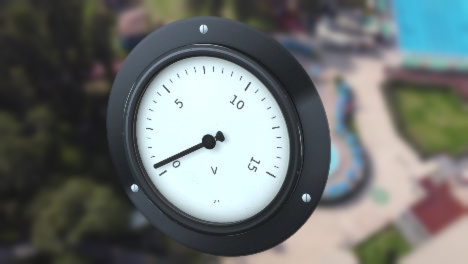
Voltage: value=0.5 unit=V
